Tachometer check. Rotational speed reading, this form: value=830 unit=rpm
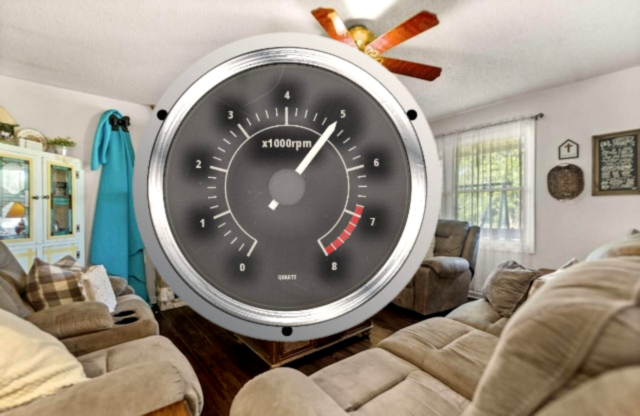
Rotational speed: value=5000 unit=rpm
